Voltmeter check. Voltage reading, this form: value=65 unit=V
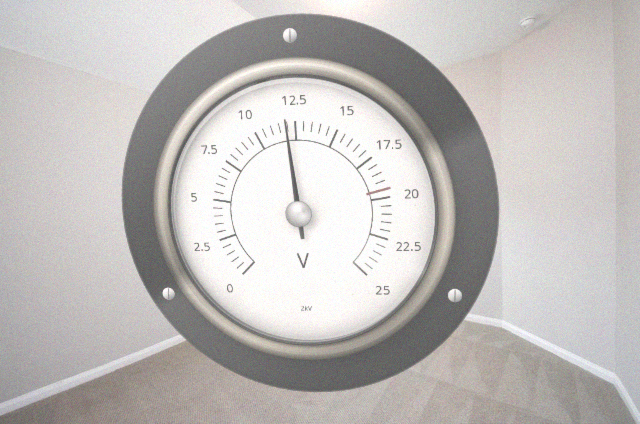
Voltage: value=12 unit=V
